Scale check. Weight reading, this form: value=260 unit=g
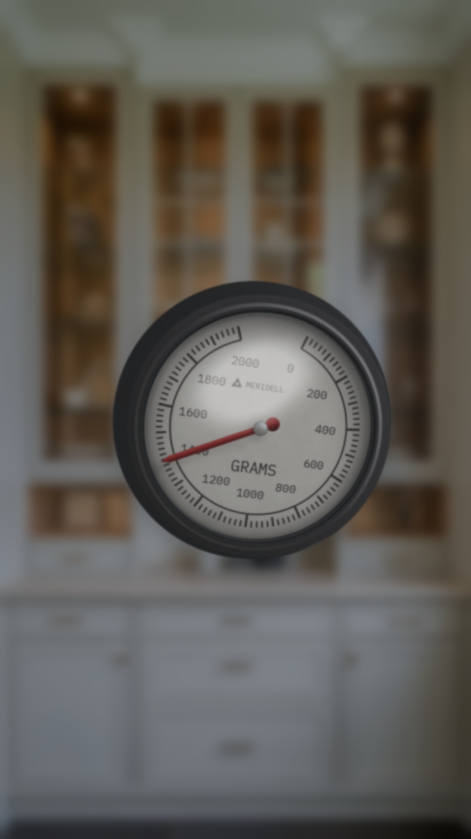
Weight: value=1400 unit=g
